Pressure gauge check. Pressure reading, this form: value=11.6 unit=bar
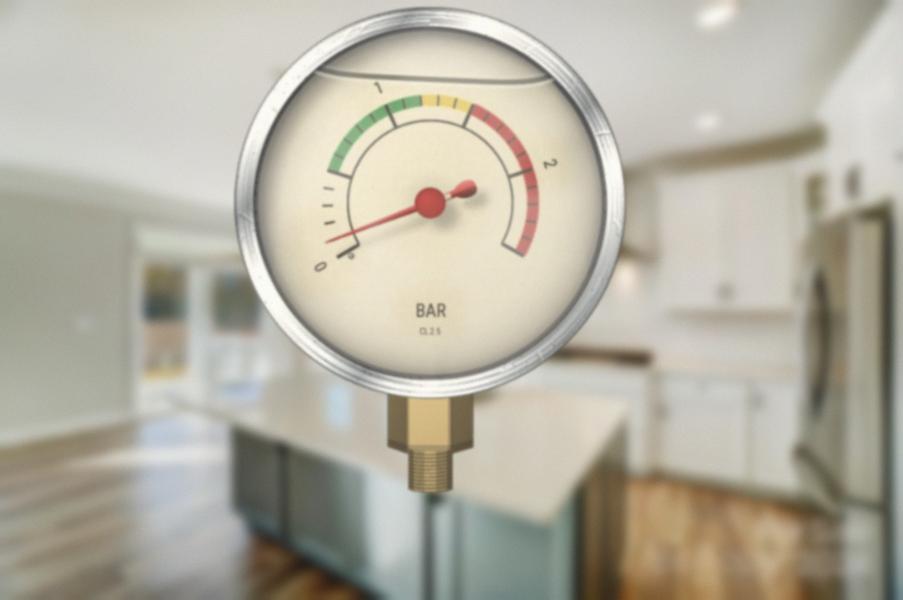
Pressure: value=0.1 unit=bar
